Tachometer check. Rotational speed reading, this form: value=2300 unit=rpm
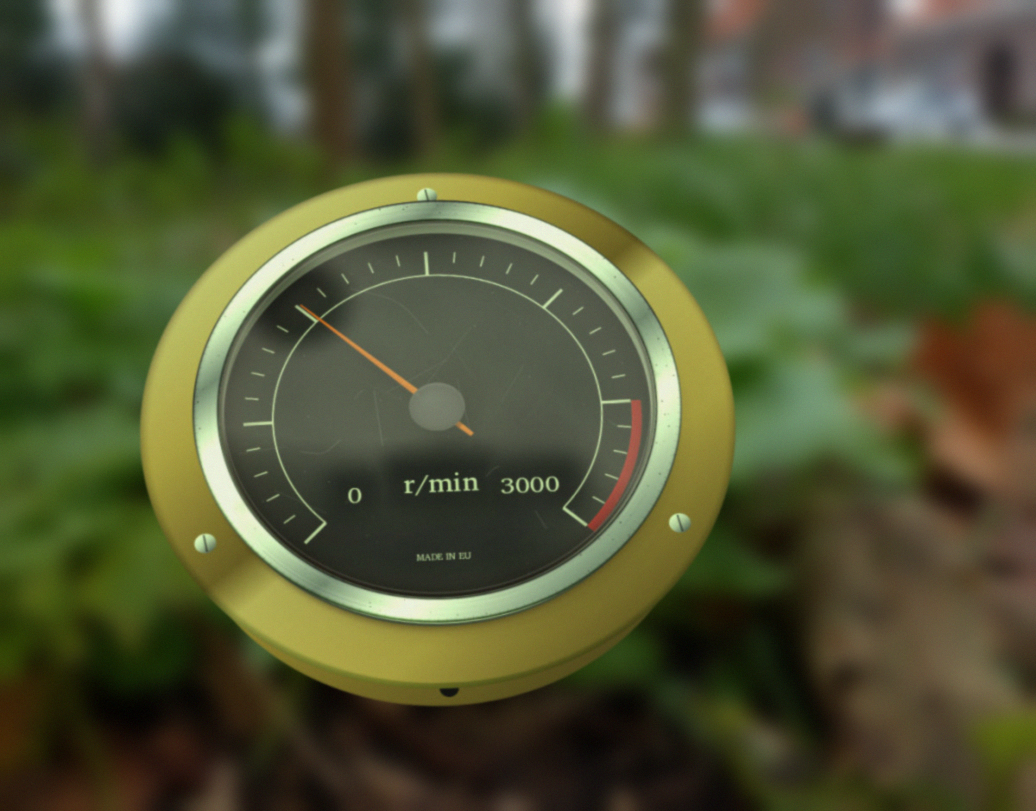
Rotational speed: value=1000 unit=rpm
